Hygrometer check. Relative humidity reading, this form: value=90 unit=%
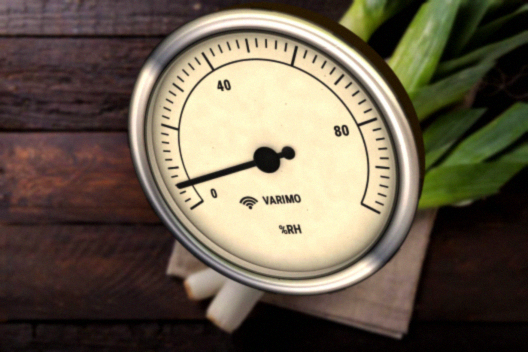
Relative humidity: value=6 unit=%
